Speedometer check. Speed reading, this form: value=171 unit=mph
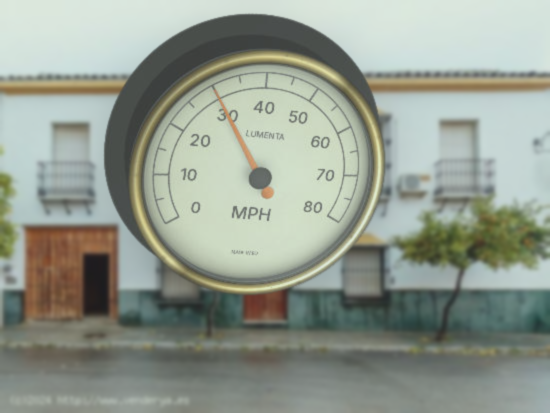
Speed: value=30 unit=mph
